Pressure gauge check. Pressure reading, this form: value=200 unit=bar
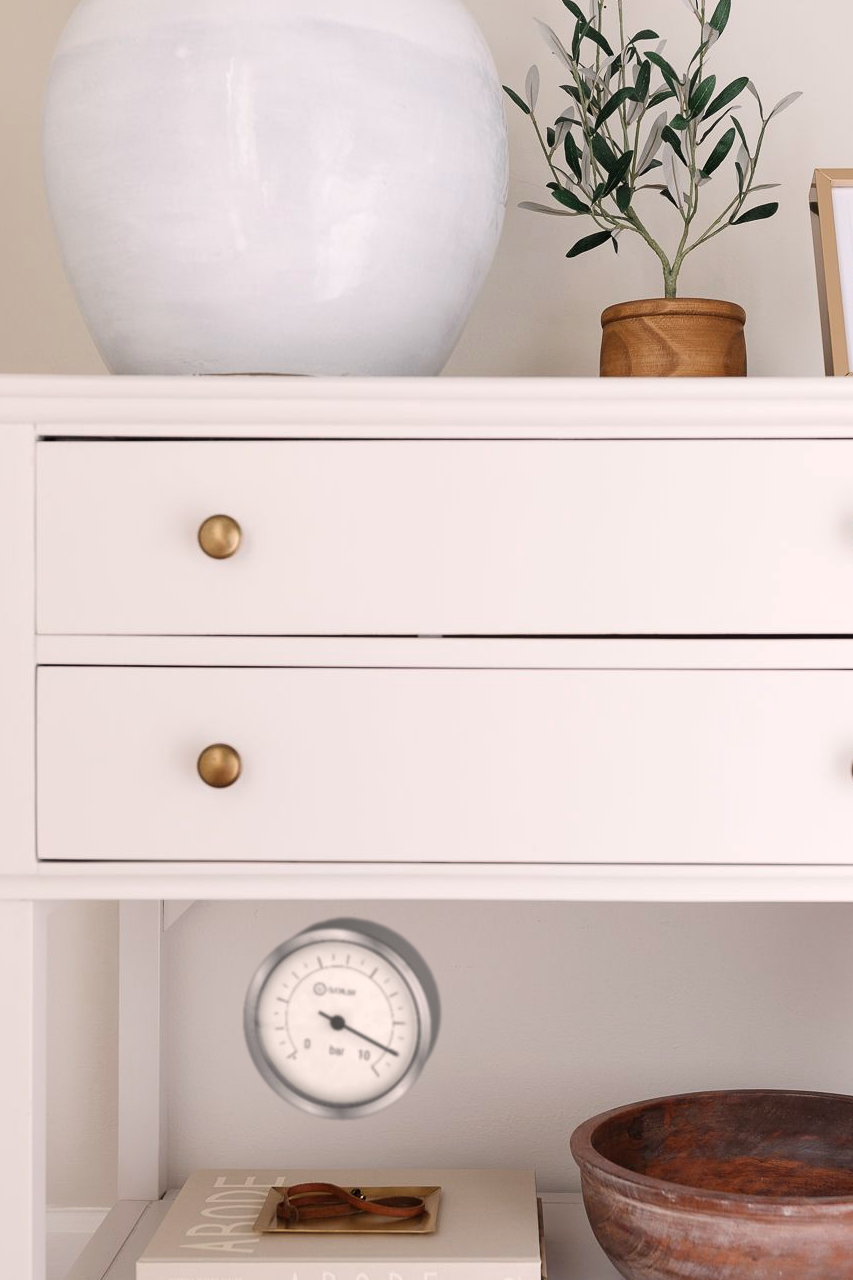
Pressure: value=9 unit=bar
